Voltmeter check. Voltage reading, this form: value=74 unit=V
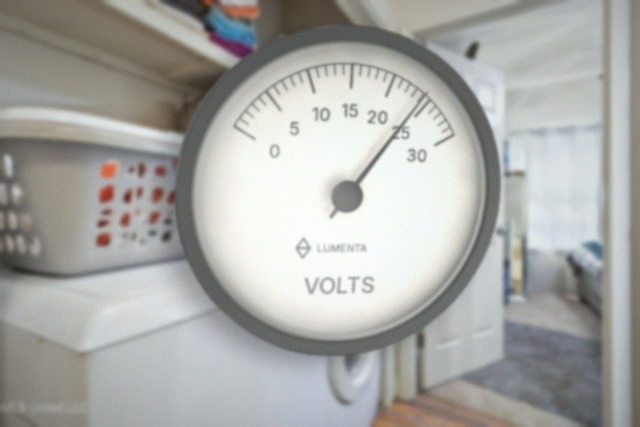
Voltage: value=24 unit=V
